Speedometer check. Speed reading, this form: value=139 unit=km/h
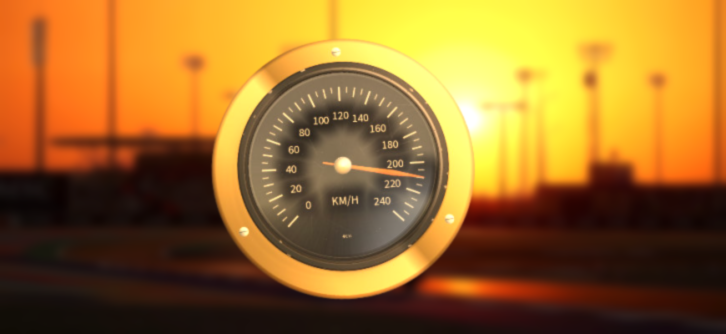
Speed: value=210 unit=km/h
